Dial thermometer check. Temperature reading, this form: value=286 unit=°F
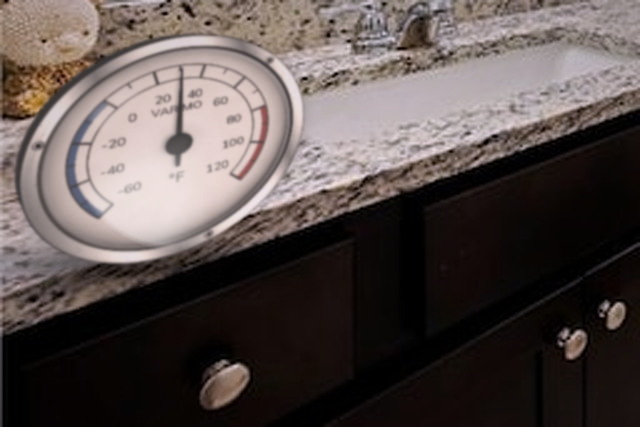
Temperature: value=30 unit=°F
